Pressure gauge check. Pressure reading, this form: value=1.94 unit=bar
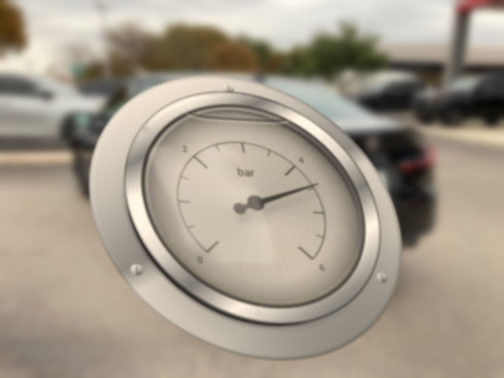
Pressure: value=4.5 unit=bar
